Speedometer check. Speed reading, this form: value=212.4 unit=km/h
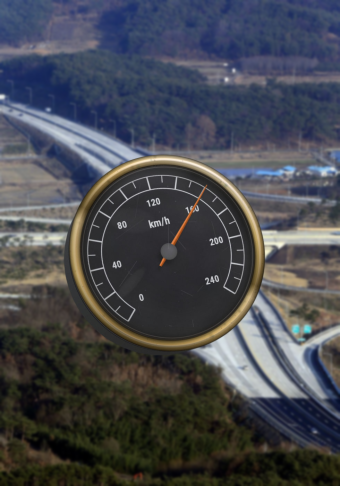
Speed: value=160 unit=km/h
